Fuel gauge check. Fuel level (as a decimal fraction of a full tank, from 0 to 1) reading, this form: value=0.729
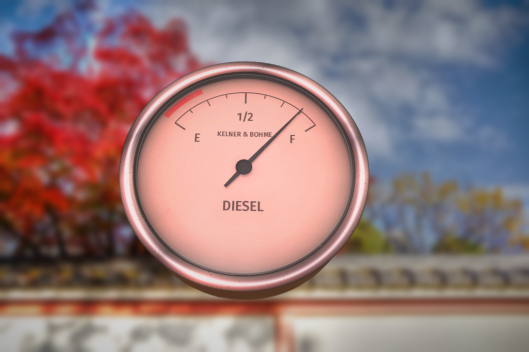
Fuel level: value=0.875
